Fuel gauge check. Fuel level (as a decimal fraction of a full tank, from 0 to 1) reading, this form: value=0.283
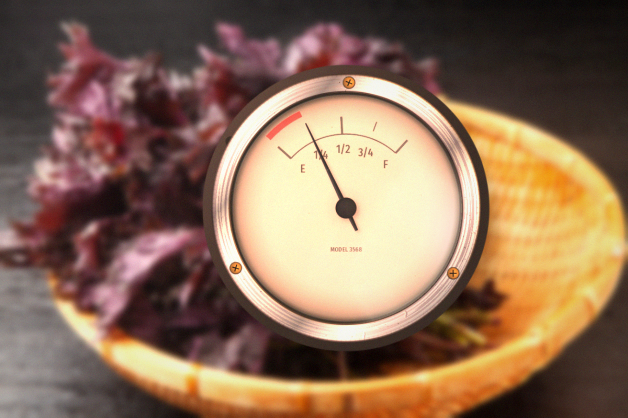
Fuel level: value=0.25
